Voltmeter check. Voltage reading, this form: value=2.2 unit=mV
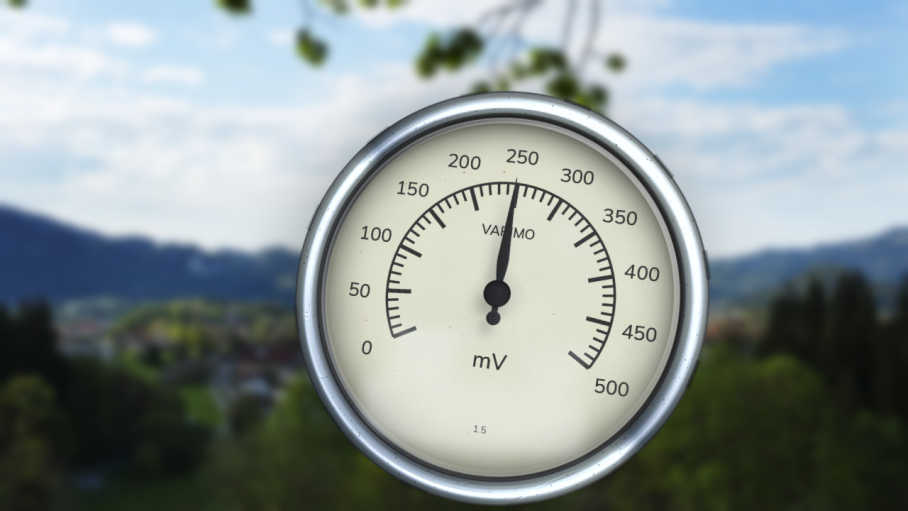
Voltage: value=250 unit=mV
